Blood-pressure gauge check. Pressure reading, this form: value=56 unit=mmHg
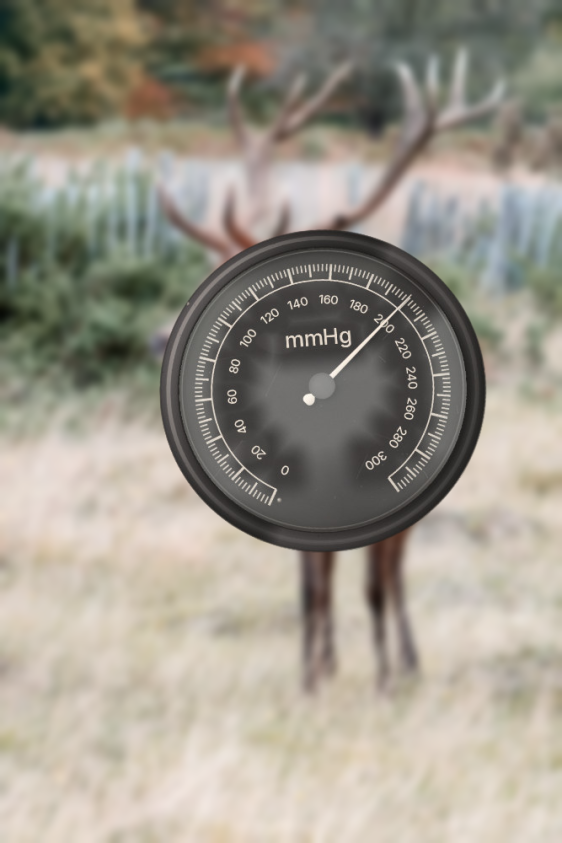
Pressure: value=200 unit=mmHg
